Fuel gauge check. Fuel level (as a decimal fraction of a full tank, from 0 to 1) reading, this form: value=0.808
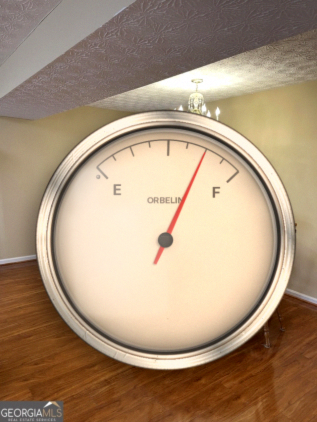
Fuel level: value=0.75
